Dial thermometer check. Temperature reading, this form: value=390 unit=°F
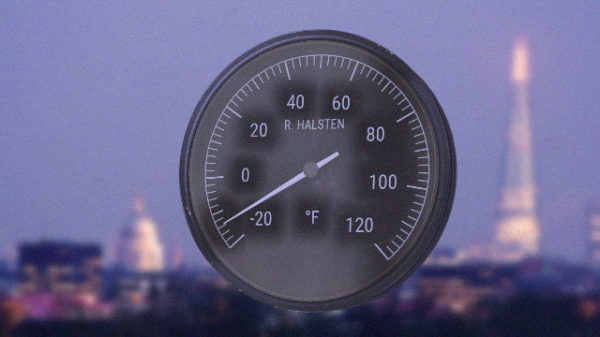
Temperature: value=-14 unit=°F
